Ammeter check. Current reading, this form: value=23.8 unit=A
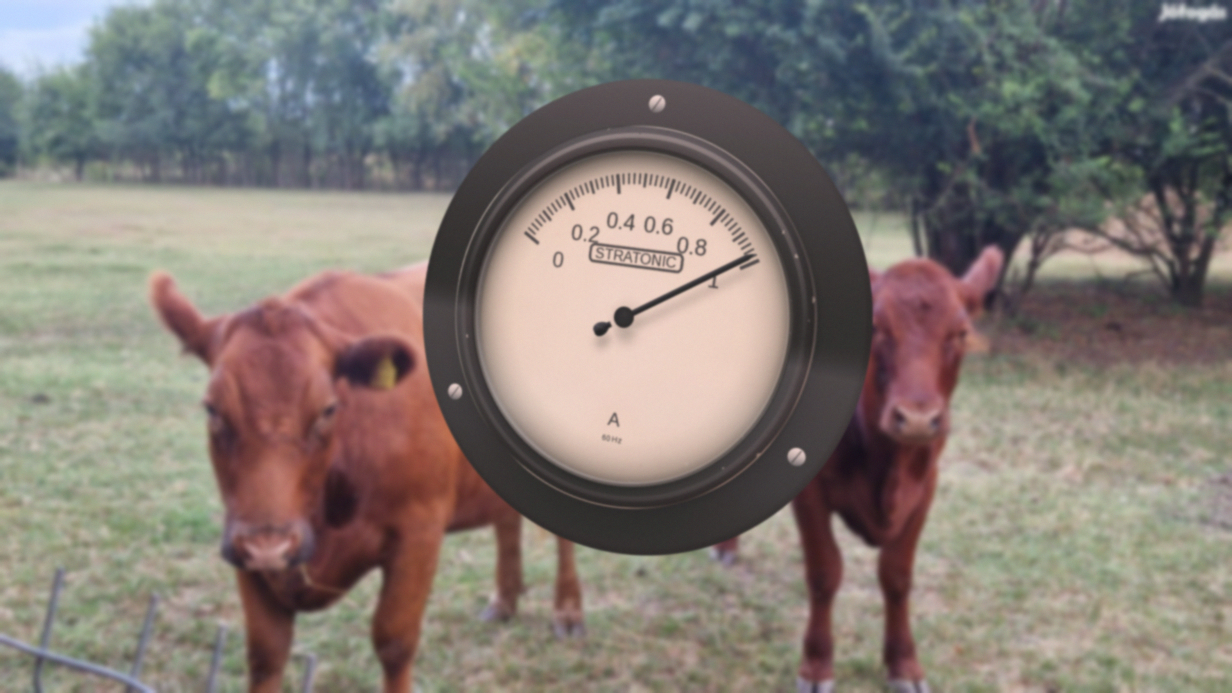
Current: value=0.98 unit=A
